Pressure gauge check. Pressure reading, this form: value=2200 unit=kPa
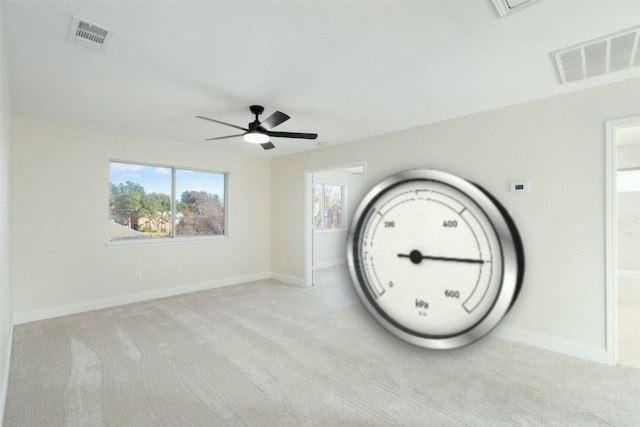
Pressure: value=500 unit=kPa
